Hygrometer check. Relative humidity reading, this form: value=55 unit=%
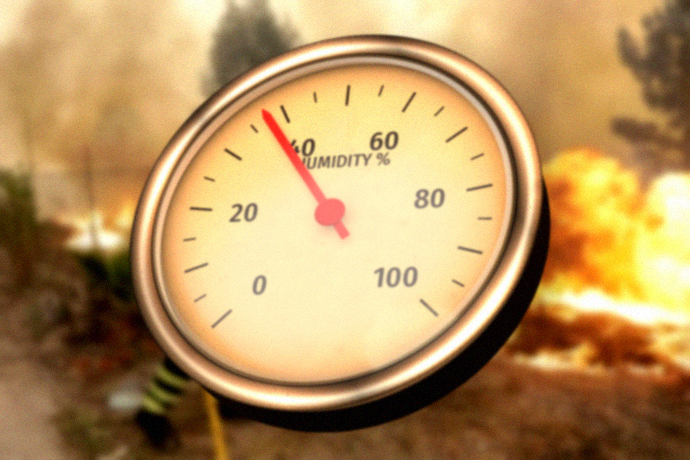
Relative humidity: value=37.5 unit=%
